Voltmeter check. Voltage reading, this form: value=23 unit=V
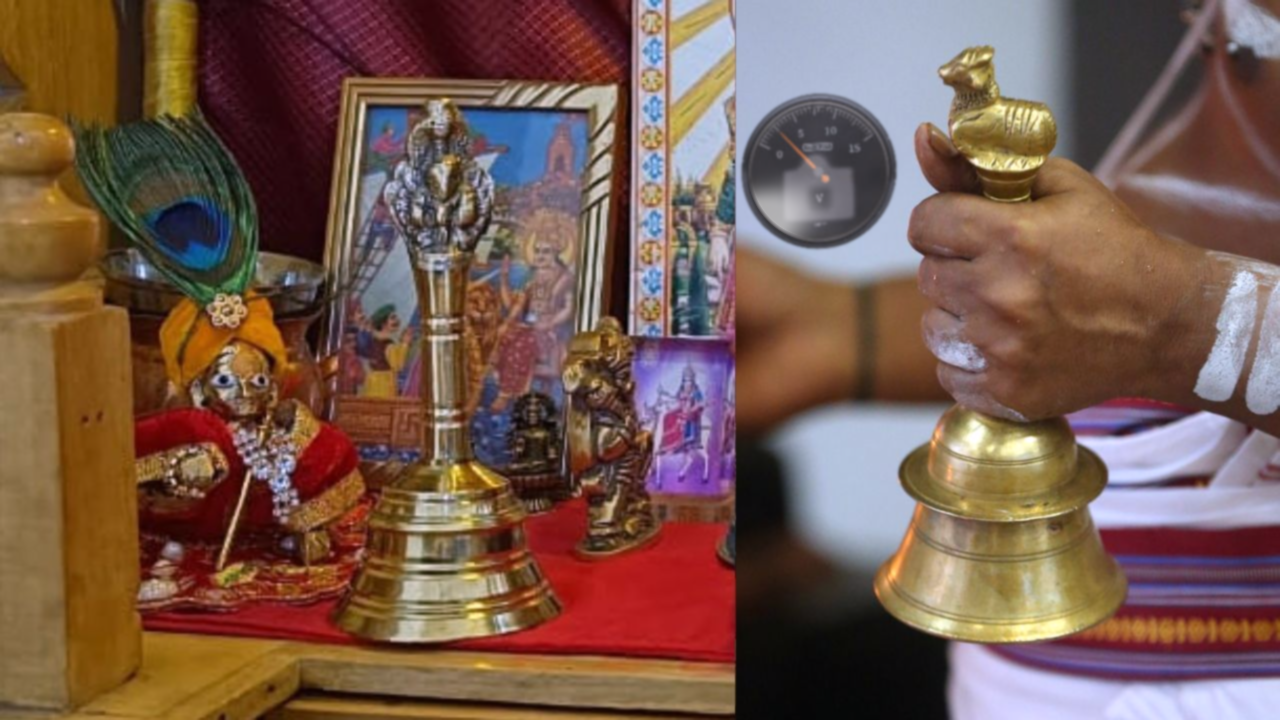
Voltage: value=2.5 unit=V
